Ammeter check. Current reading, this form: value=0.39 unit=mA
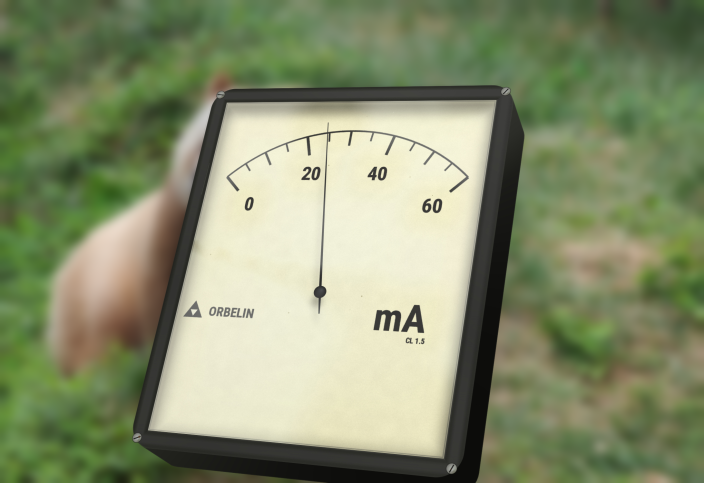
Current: value=25 unit=mA
